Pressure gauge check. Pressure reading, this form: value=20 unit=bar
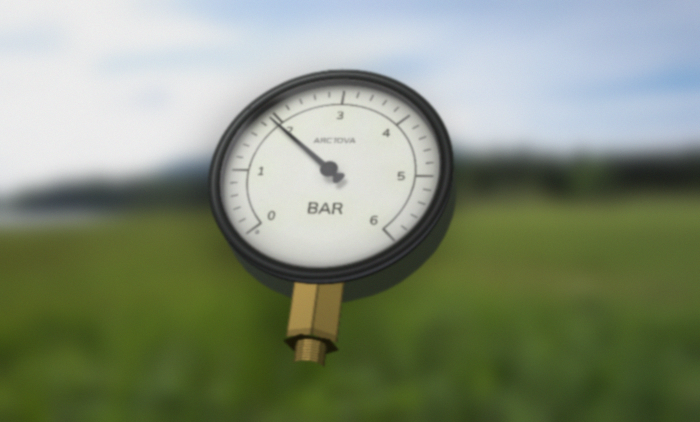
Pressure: value=1.9 unit=bar
